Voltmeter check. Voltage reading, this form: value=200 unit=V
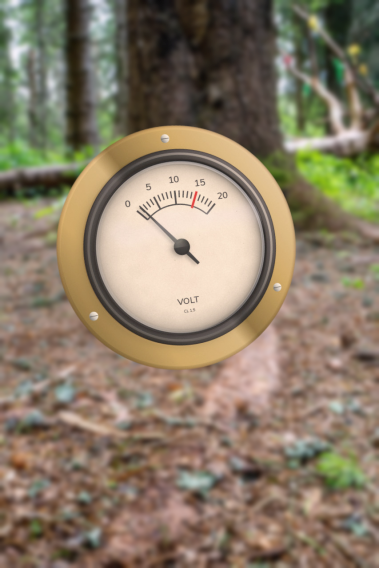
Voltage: value=1 unit=V
